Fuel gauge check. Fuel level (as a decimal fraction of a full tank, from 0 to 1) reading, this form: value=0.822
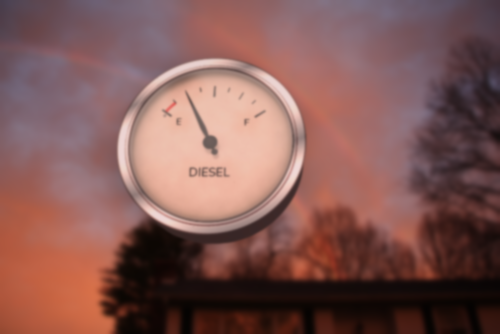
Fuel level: value=0.25
